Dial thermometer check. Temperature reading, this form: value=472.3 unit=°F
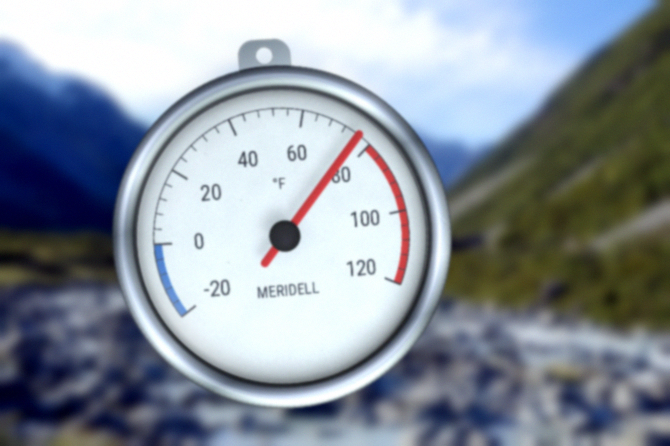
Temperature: value=76 unit=°F
